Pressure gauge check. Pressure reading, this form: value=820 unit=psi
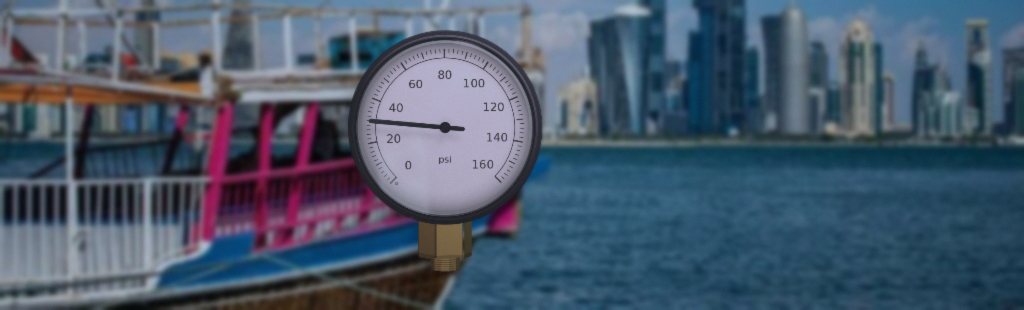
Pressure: value=30 unit=psi
